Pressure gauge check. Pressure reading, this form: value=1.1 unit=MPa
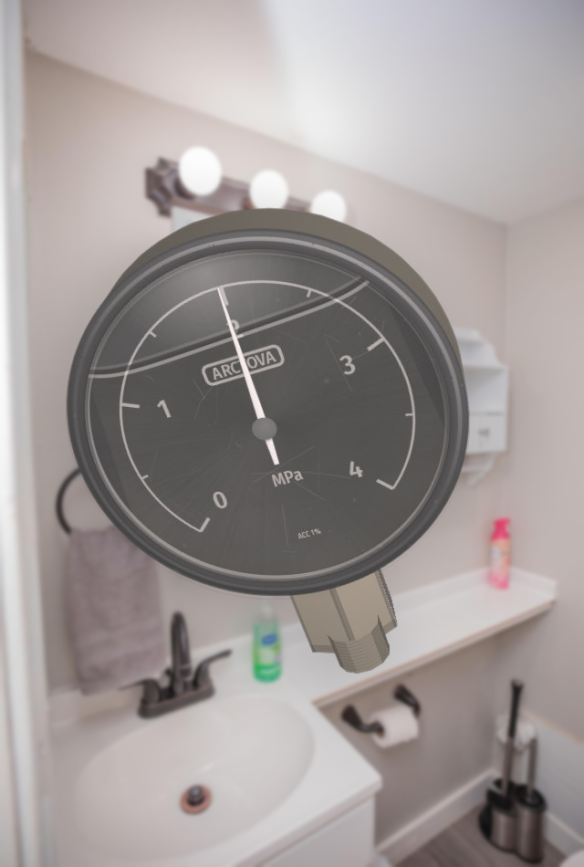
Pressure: value=2 unit=MPa
